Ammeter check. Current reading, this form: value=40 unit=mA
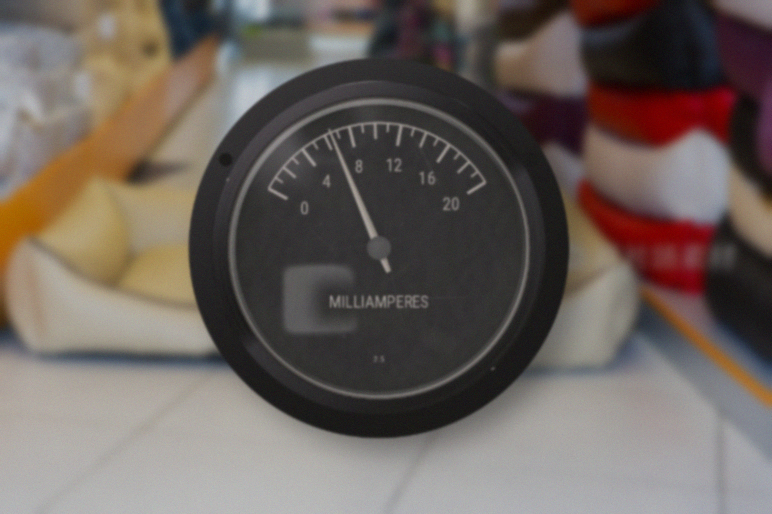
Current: value=6.5 unit=mA
